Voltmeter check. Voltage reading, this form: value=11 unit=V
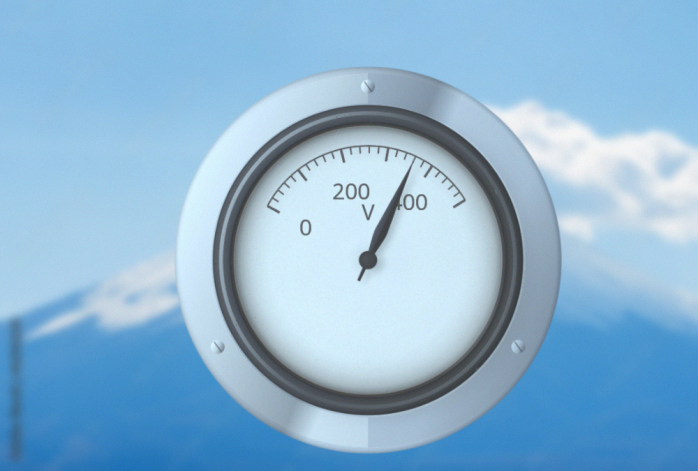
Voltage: value=360 unit=V
